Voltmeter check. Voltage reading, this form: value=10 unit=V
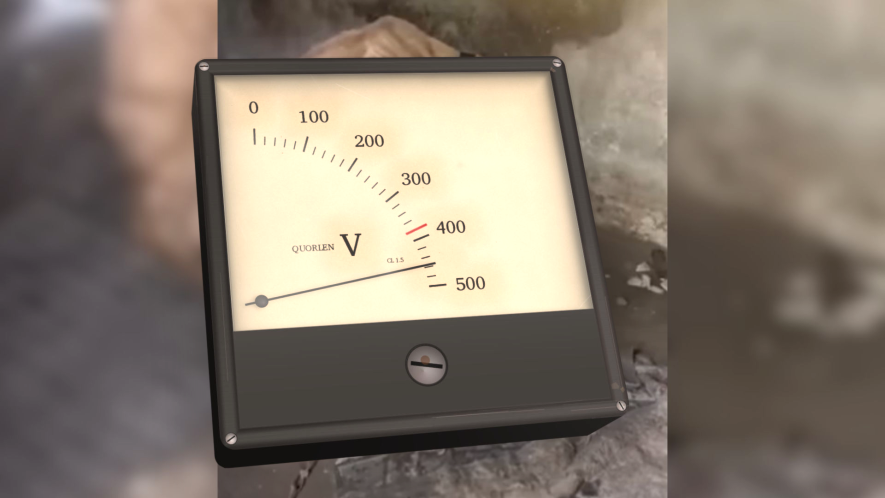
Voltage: value=460 unit=V
